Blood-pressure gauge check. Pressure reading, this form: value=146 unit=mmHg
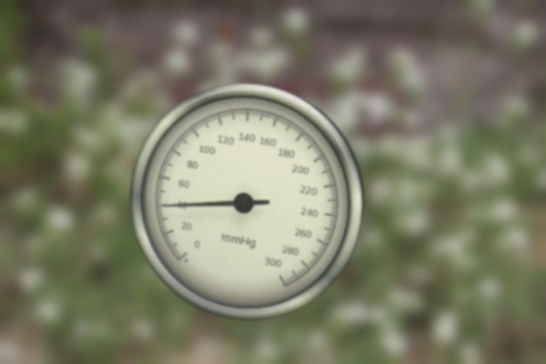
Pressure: value=40 unit=mmHg
